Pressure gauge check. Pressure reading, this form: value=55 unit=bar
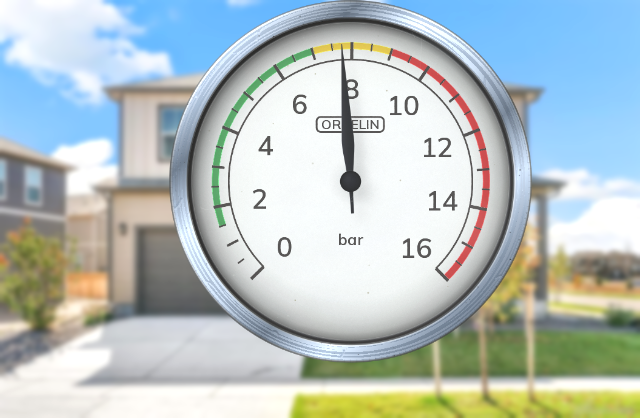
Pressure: value=7.75 unit=bar
